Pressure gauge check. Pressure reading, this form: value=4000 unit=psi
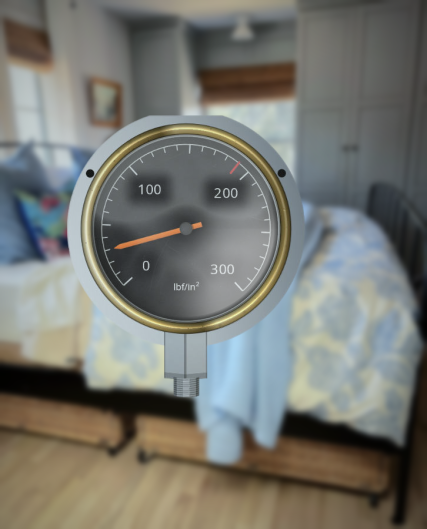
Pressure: value=30 unit=psi
